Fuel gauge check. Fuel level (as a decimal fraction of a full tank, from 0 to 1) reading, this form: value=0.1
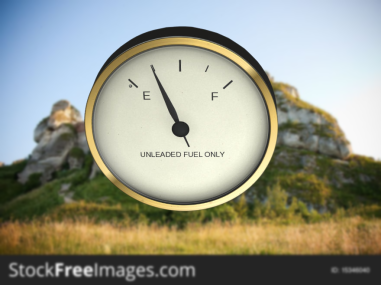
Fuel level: value=0.25
